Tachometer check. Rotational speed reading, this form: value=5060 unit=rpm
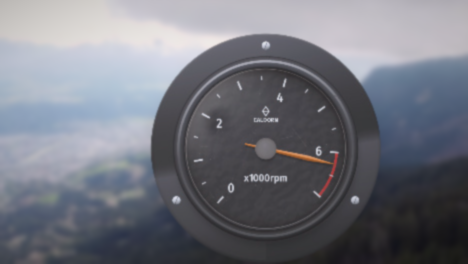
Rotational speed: value=6250 unit=rpm
